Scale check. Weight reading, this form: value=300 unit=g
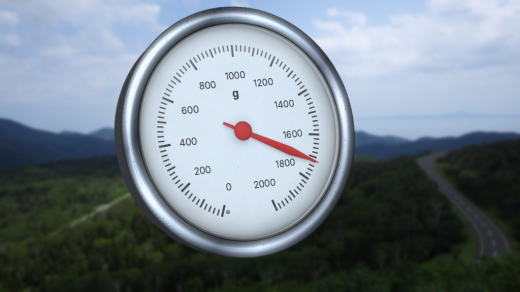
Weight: value=1720 unit=g
